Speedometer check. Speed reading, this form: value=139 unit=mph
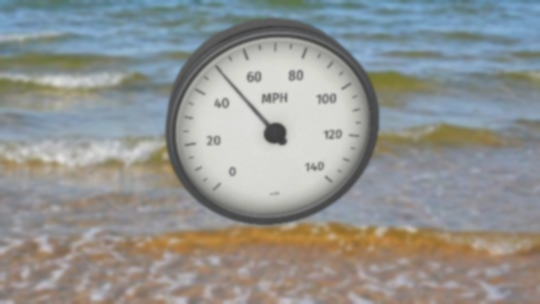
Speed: value=50 unit=mph
